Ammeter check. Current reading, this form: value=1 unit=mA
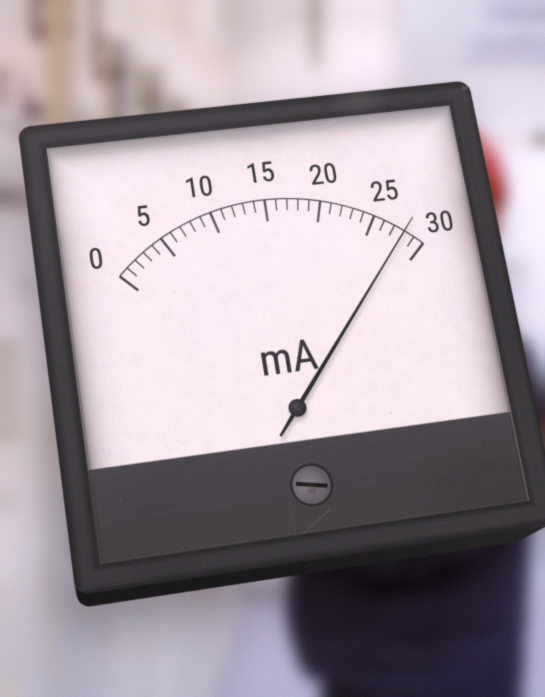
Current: value=28 unit=mA
